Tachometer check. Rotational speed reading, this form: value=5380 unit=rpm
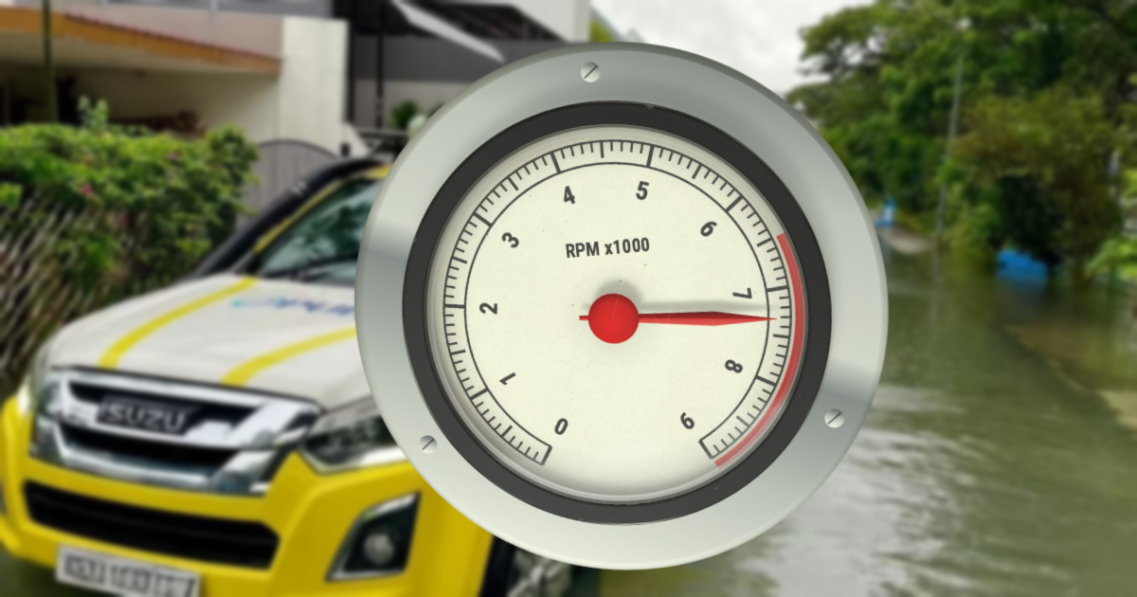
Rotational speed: value=7300 unit=rpm
